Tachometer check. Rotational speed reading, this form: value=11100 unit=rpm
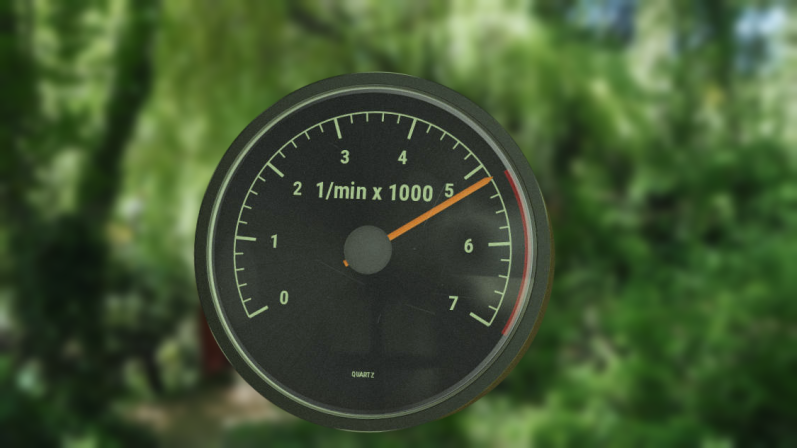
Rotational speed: value=5200 unit=rpm
